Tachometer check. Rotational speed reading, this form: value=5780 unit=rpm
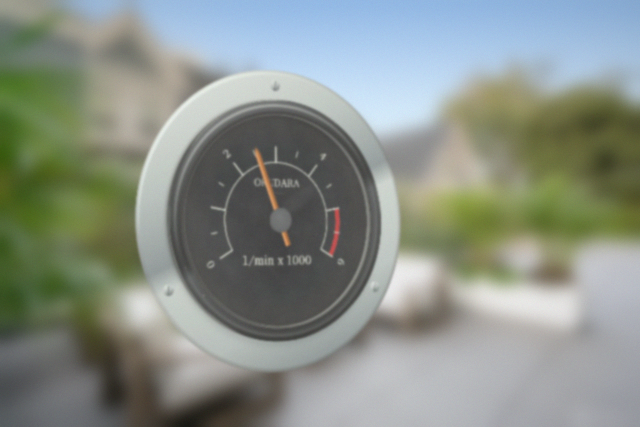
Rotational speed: value=2500 unit=rpm
